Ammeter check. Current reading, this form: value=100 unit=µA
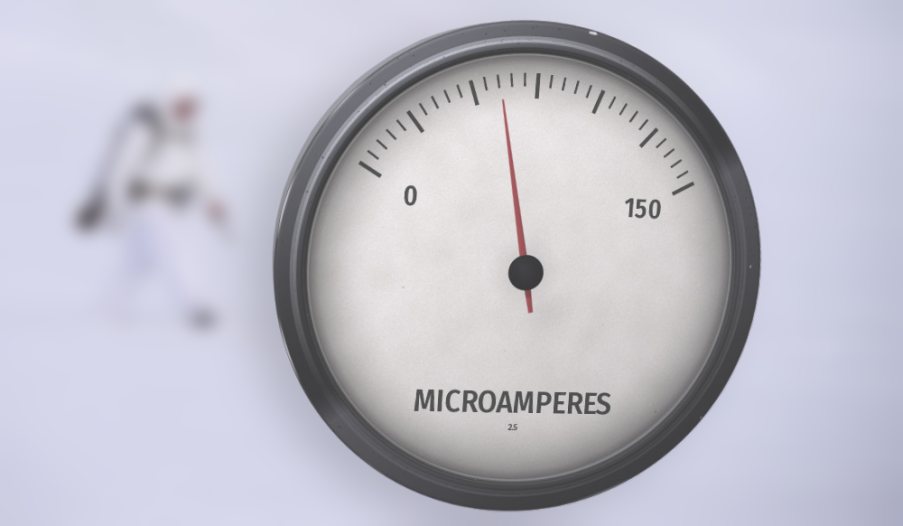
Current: value=60 unit=µA
